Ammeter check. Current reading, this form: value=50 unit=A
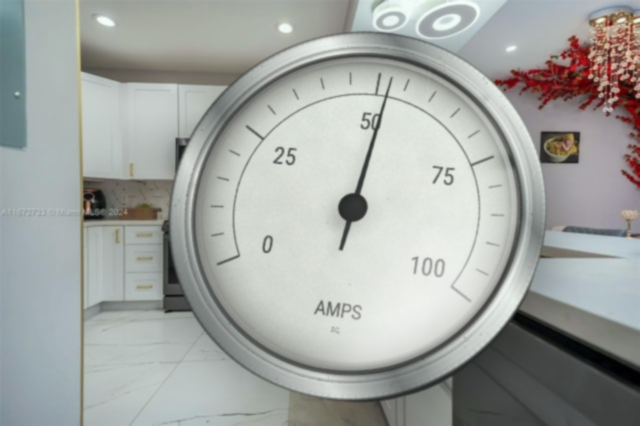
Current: value=52.5 unit=A
